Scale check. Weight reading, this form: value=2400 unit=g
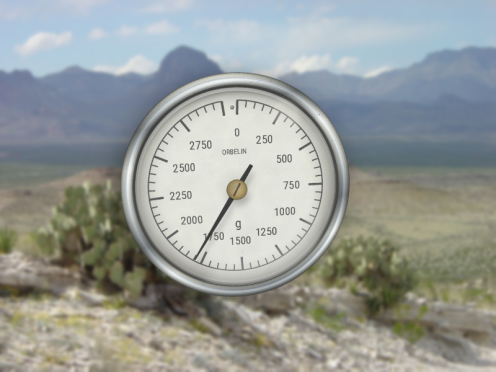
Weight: value=1800 unit=g
